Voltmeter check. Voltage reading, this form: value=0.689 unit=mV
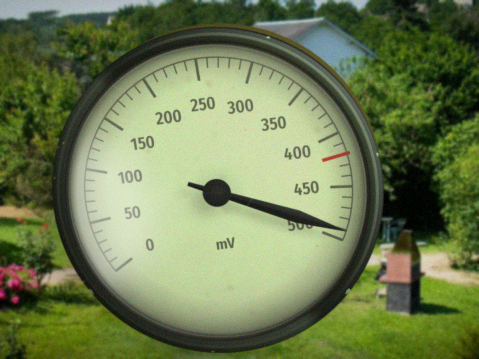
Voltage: value=490 unit=mV
